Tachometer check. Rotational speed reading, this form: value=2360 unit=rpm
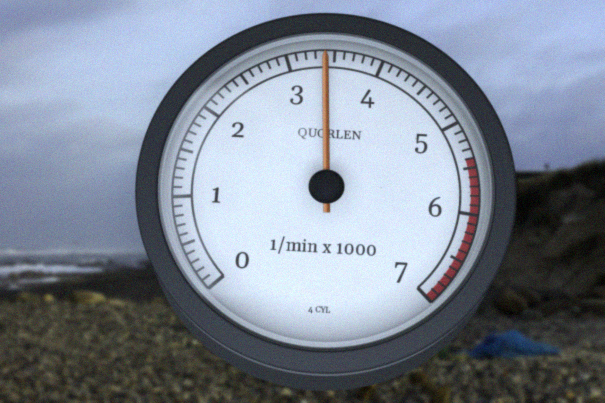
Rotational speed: value=3400 unit=rpm
